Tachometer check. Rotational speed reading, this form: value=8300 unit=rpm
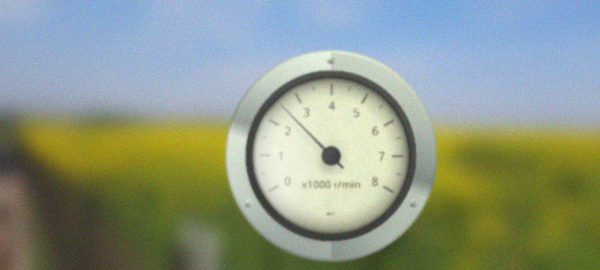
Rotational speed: value=2500 unit=rpm
